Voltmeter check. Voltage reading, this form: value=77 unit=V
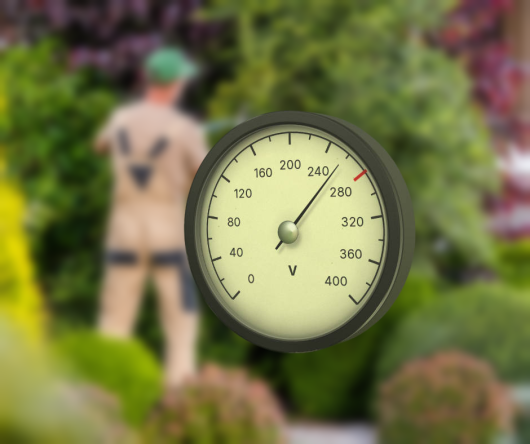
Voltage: value=260 unit=V
